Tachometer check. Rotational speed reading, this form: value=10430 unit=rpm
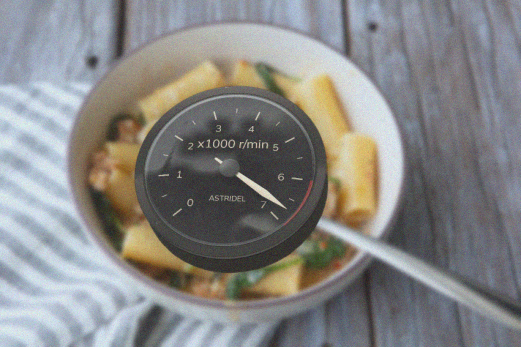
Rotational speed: value=6750 unit=rpm
